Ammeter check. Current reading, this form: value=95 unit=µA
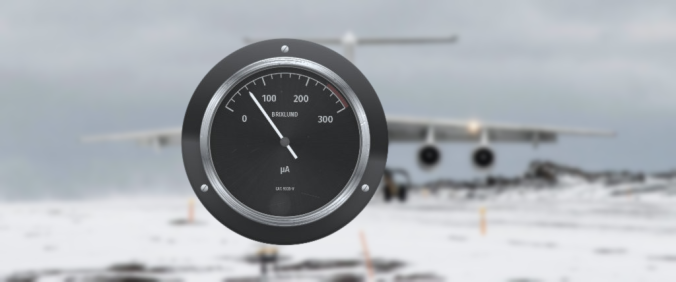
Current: value=60 unit=µA
